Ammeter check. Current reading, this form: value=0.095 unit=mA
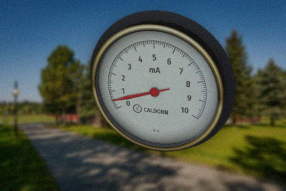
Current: value=0.5 unit=mA
